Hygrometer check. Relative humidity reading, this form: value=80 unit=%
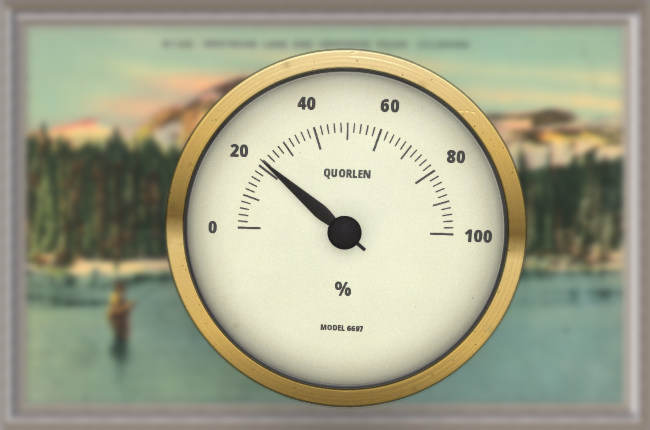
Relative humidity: value=22 unit=%
